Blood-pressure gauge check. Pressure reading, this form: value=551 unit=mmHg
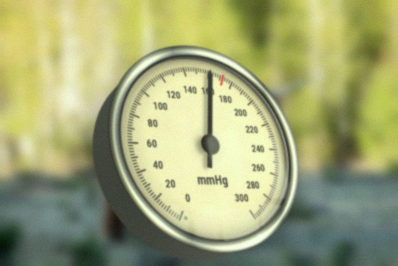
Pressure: value=160 unit=mmHg
